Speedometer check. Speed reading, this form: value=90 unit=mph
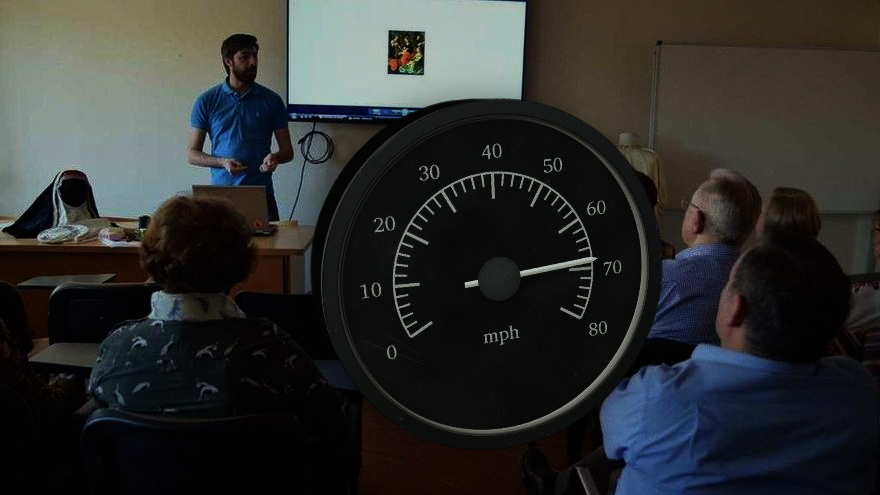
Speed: value=68 unit=mph
